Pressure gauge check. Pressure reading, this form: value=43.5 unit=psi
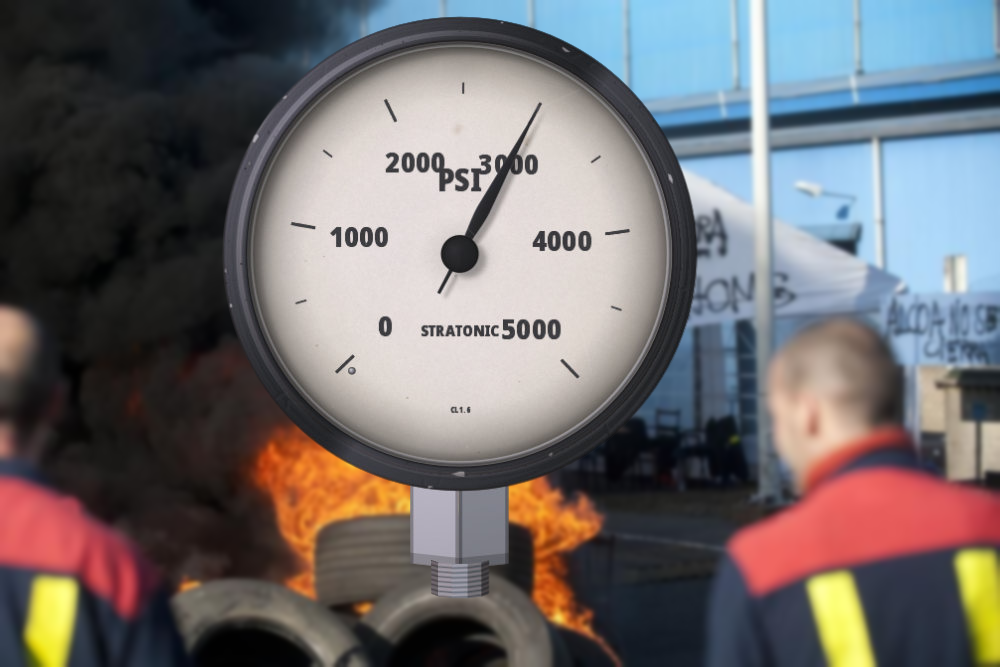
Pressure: value=3000 unit=psi
